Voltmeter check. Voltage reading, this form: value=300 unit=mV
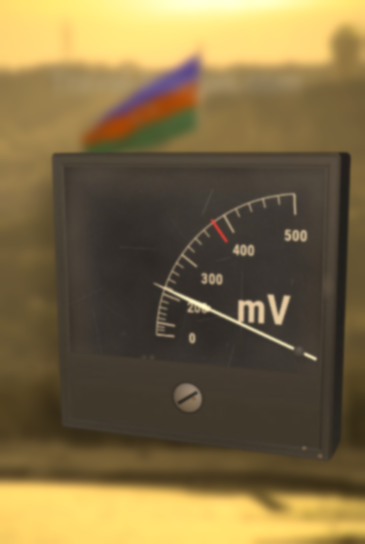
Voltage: value=220 unit=mV
